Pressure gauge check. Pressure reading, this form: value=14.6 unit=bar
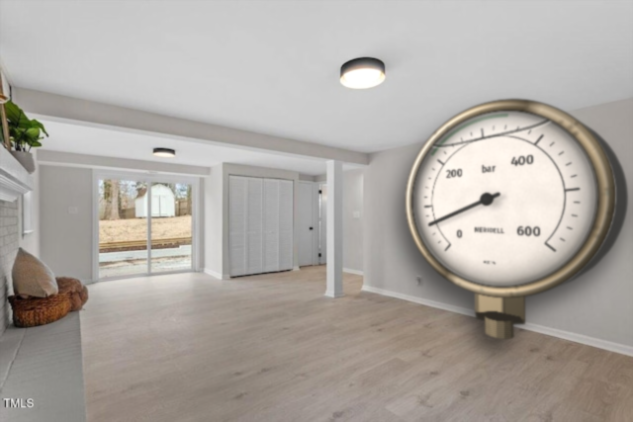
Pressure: value=60 unit=bar
